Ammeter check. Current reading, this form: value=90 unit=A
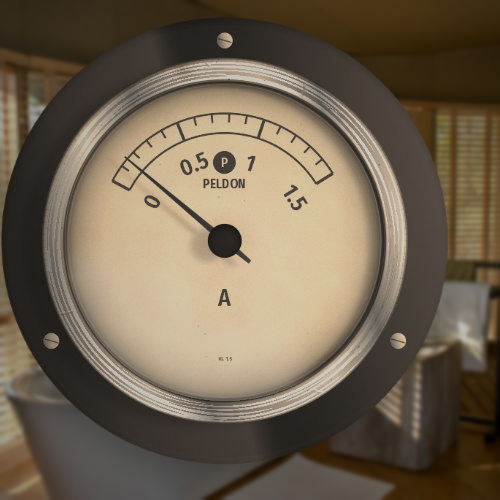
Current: value=0.15 unit=A
